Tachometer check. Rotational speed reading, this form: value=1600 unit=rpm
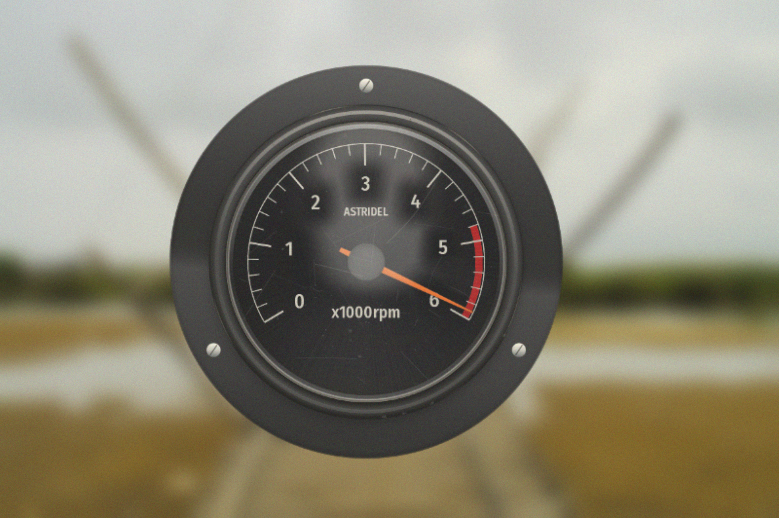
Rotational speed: value=5900 unit=rpm
